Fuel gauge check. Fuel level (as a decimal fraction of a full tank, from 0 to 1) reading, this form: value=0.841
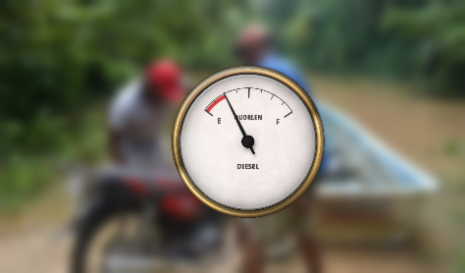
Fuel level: value=0.25
